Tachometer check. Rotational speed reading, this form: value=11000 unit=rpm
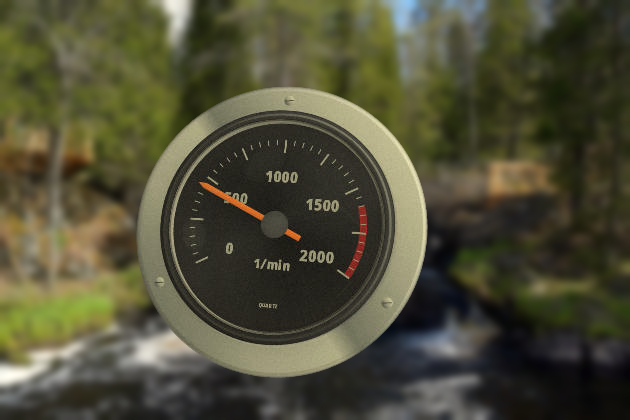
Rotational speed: value=450 unit=rpm
